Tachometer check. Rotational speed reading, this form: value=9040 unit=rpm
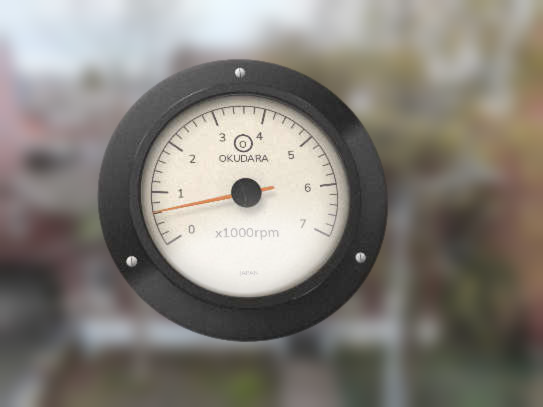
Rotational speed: value=600 unit=rpm
